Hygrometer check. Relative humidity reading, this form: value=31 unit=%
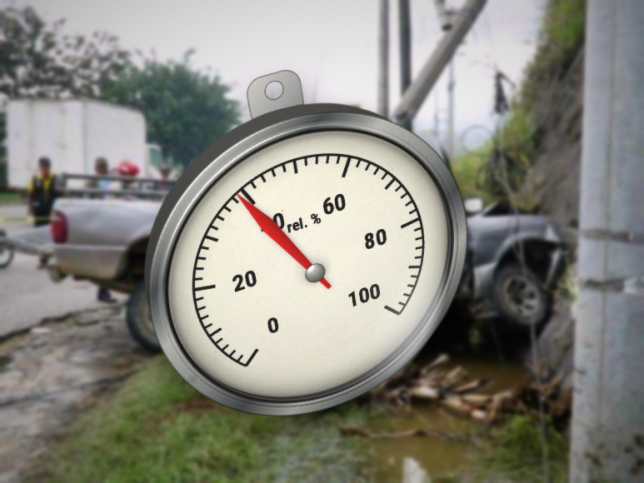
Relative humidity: value=39 unit=%
